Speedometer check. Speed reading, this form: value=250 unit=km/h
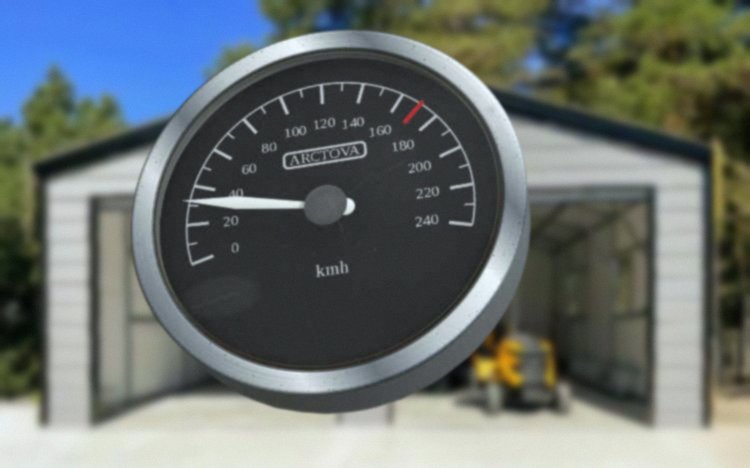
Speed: value=30 unit=km/h
